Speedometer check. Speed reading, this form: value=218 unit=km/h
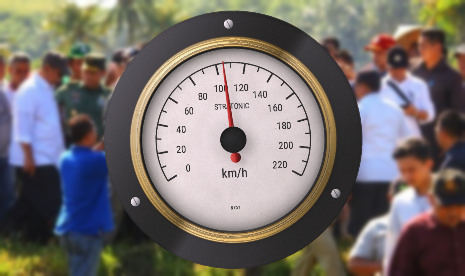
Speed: value=105 unit=km/h
